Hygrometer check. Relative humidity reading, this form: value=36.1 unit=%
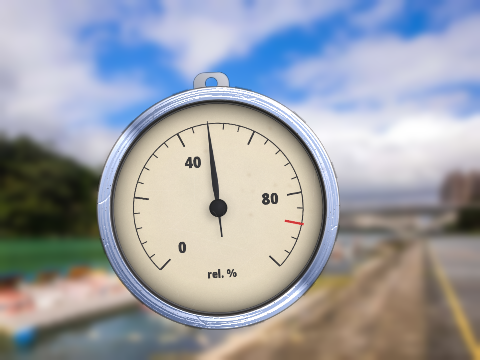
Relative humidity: value=48 unit=%
